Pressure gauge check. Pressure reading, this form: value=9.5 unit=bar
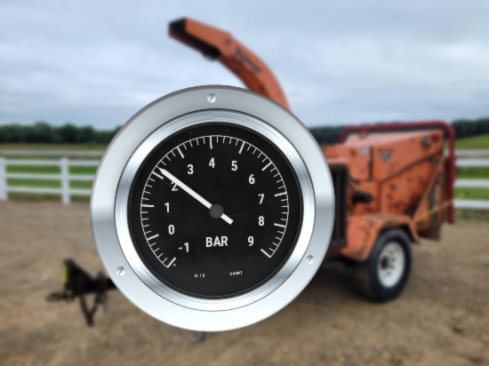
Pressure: value=2.2 unit=bar
